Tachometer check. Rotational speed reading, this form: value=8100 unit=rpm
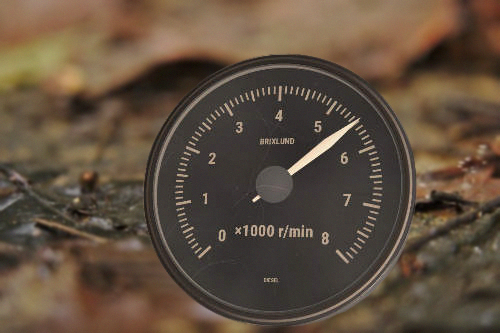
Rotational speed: value=5500 unit=rpm
